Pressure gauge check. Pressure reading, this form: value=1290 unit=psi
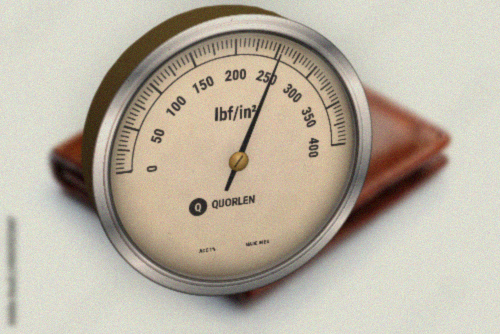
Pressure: value=250 unit=psi
